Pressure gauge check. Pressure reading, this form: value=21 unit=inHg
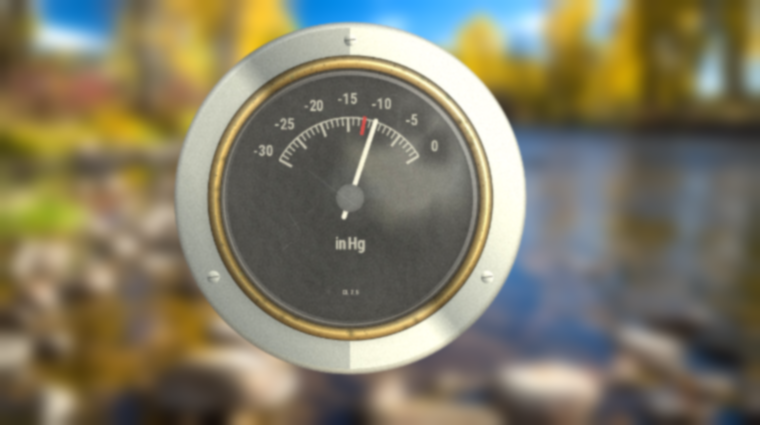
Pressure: value=-10 unit=inHg
